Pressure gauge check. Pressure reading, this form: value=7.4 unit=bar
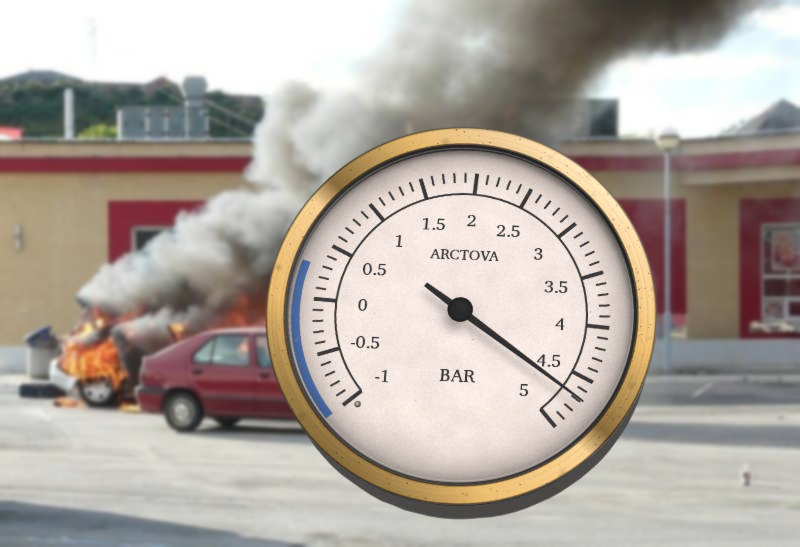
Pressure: value=4.7 unit=bar
